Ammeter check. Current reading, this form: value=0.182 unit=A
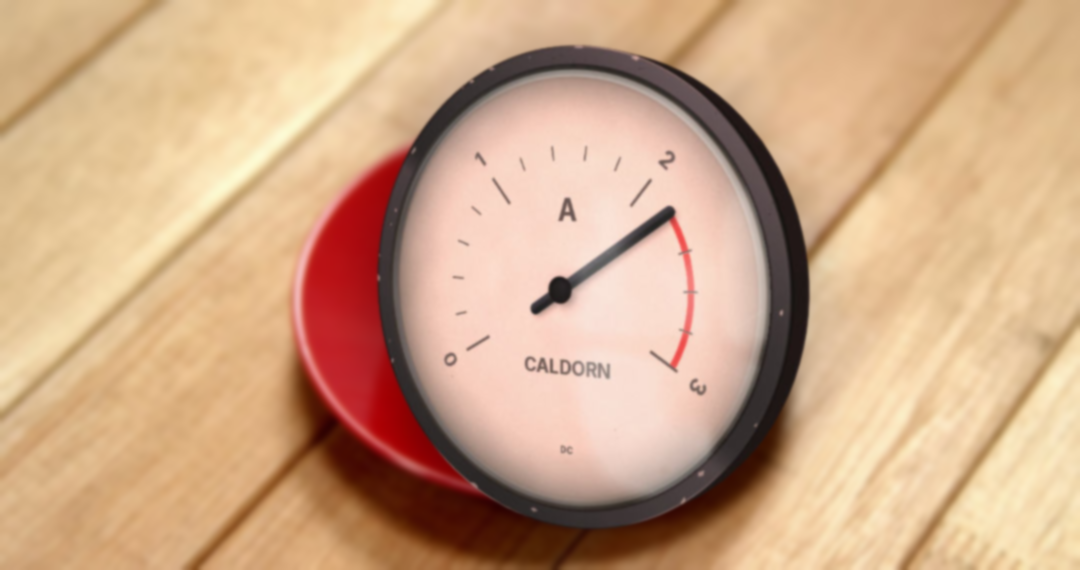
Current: value=2.2 unit=A
